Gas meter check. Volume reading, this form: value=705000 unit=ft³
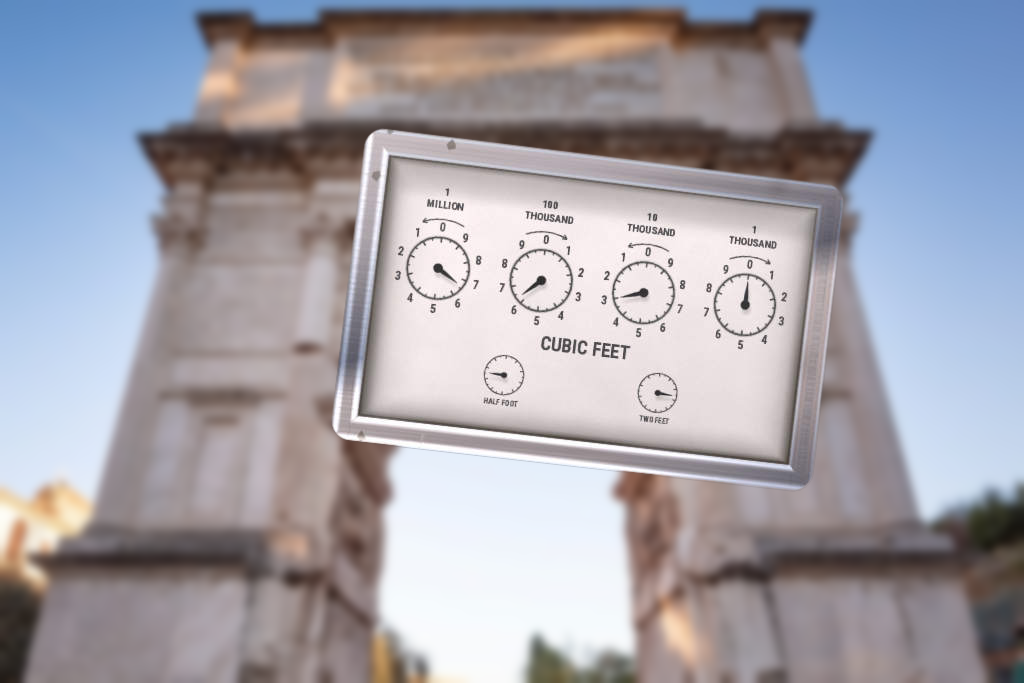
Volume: value=663000 unit=ft³
